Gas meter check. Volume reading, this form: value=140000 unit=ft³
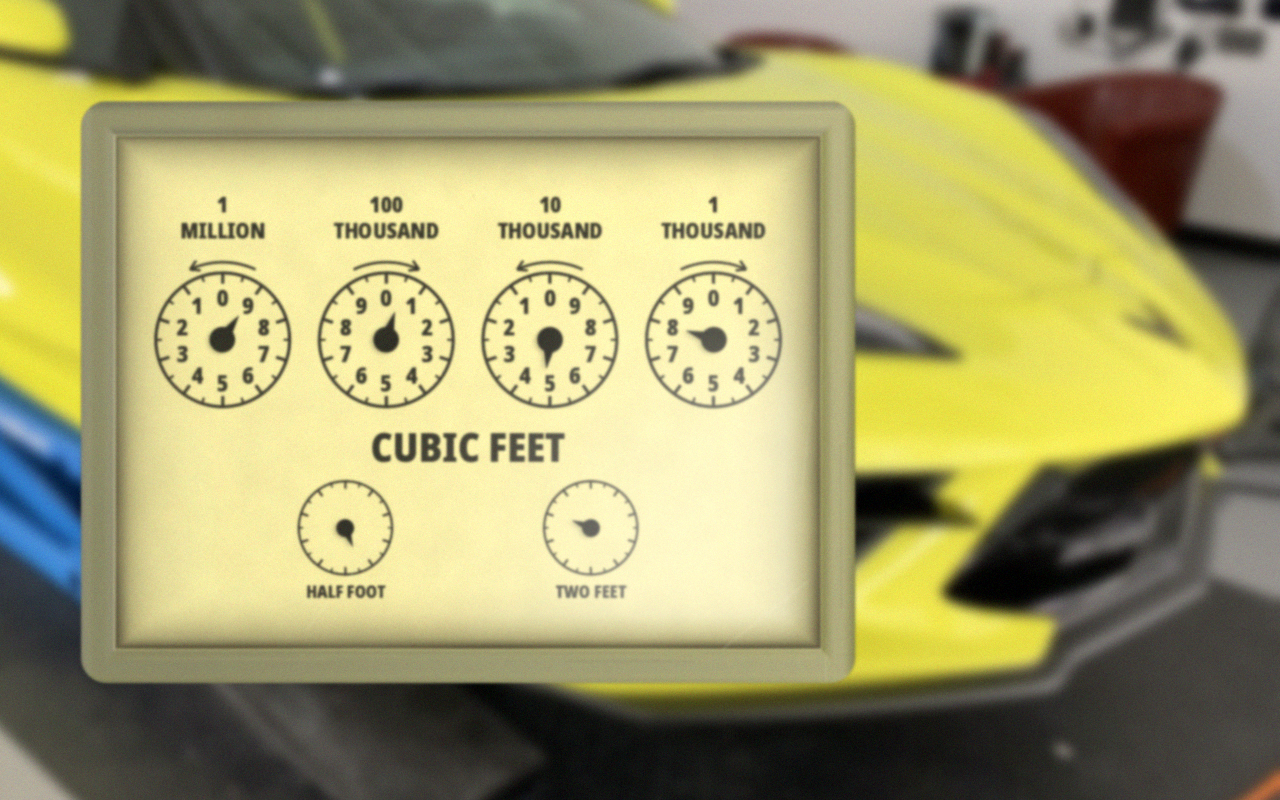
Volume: value=904800 unit=ft³
